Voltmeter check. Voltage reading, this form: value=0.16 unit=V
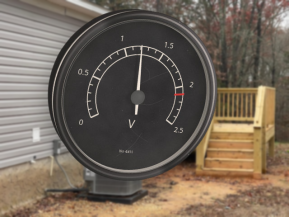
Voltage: value=1.2 unit=V
